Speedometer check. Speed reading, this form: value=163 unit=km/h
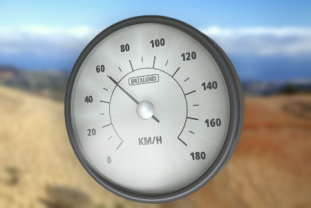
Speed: value=60 unit=km/h
